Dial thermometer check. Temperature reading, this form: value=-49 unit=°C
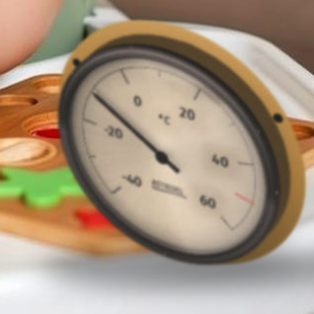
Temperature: value=-10 unit=°C
